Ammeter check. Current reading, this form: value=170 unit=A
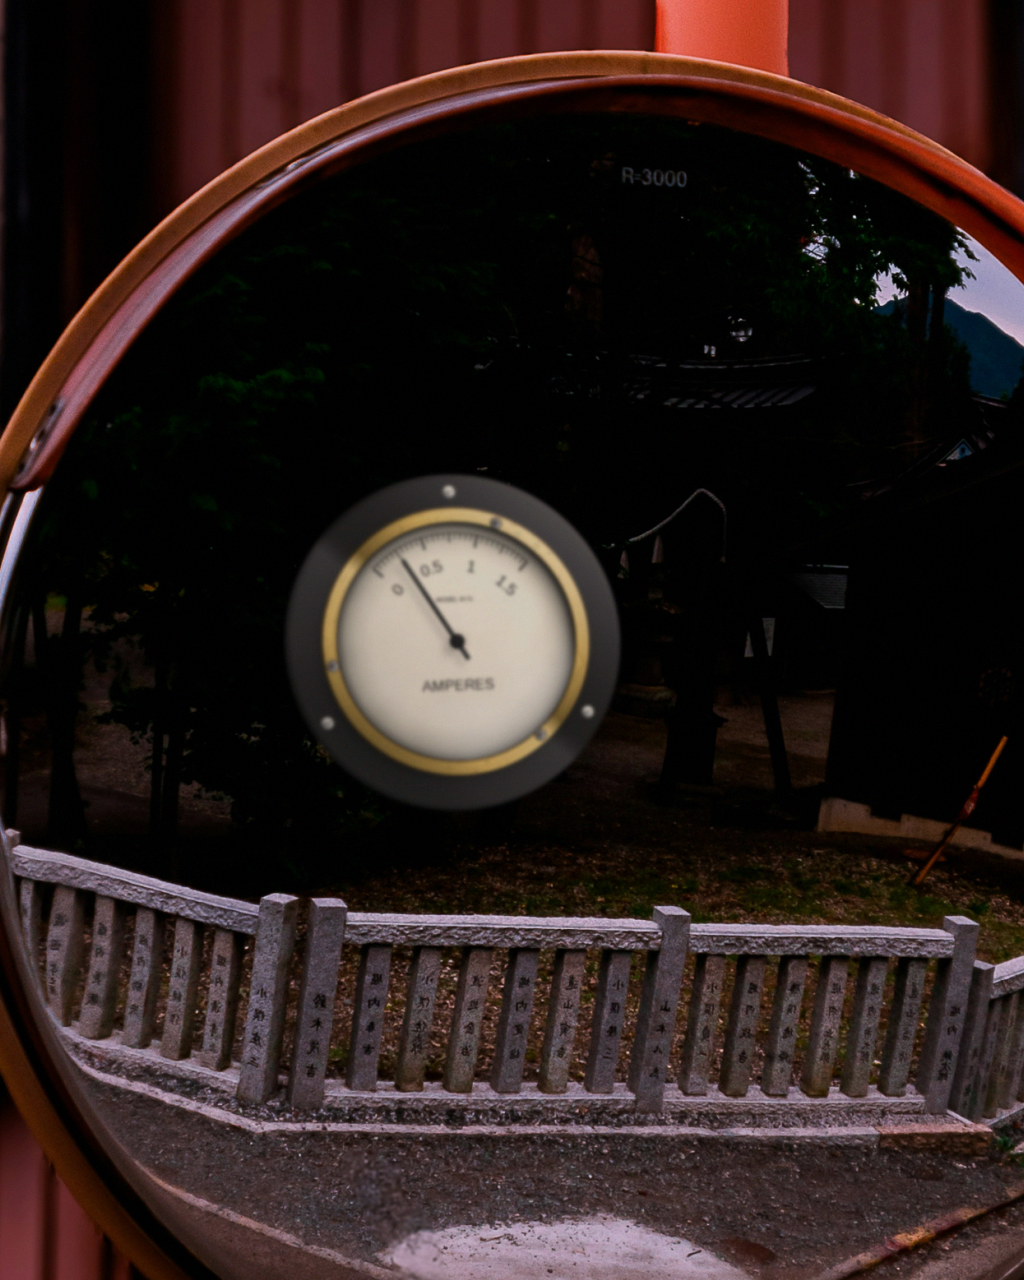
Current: value=0.25 unit=A
